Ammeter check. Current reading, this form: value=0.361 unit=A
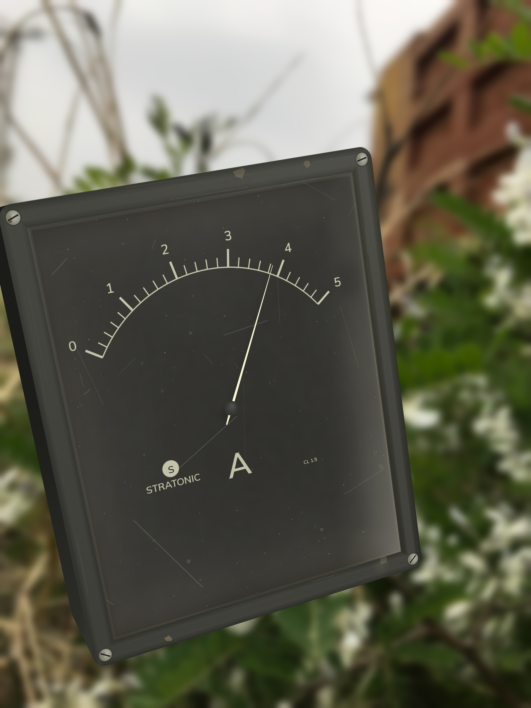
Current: value=3.8 unit=A
